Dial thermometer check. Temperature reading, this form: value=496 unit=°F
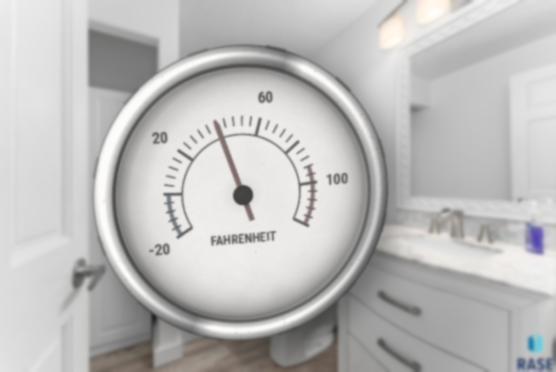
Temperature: value=40 unit=°F
